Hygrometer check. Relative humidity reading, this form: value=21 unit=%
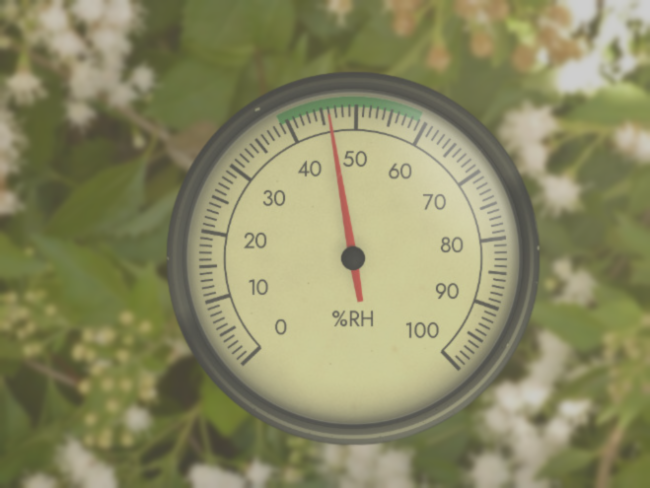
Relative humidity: value=46 unit=%
